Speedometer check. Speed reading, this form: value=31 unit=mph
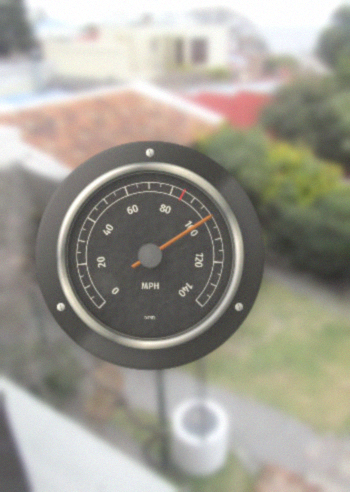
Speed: value=100 unit=mph
